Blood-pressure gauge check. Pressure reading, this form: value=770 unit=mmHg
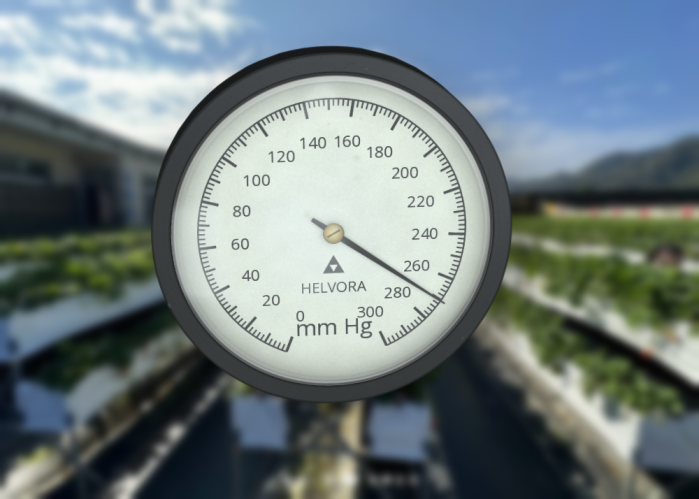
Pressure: value=270 unit=mmHg
